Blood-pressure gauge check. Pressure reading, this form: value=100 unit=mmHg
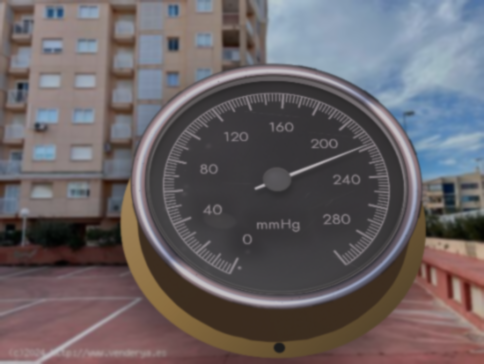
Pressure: value=220 unit=mmHg
